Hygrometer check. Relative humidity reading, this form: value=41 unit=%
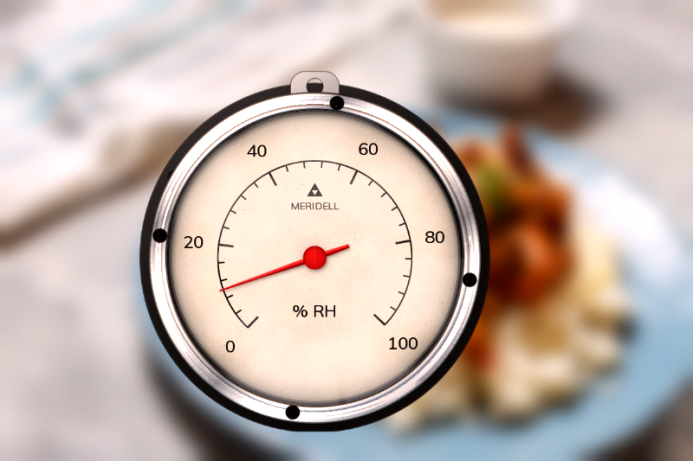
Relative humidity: value=10 unit=%
